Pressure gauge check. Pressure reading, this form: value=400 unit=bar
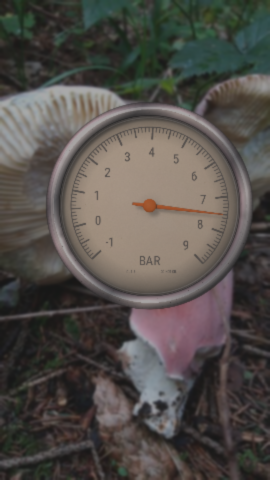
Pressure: value=7.5 unit=bar
